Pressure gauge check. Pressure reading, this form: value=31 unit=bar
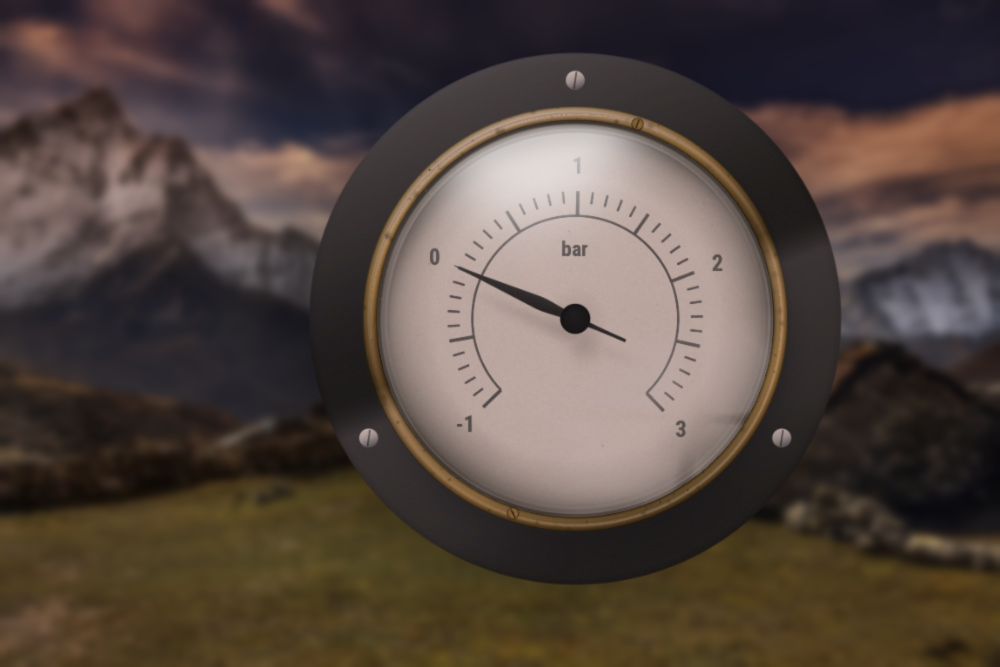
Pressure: value=0 unit=bar
